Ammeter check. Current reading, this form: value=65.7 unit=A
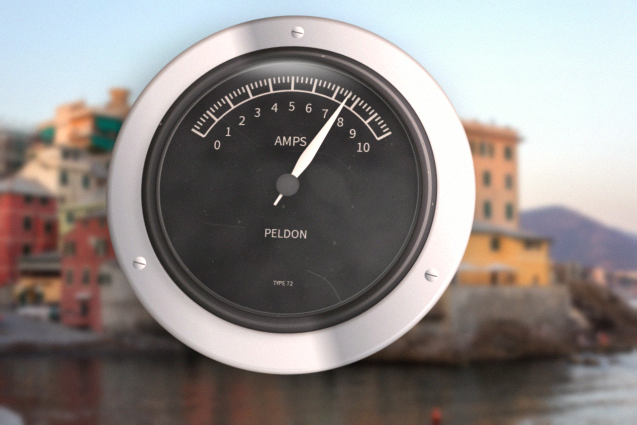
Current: value=7.6 unit=A
